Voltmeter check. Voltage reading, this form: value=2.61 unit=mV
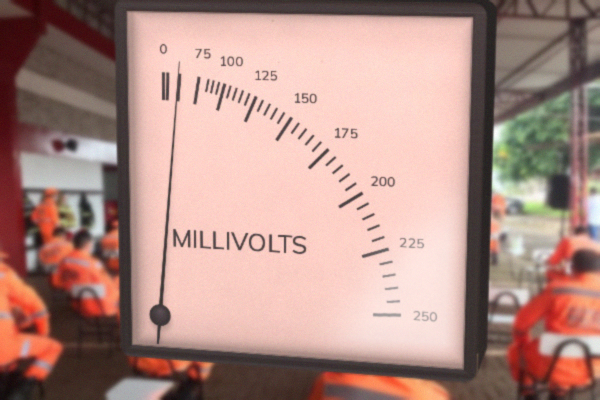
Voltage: value=50 unit=mV
